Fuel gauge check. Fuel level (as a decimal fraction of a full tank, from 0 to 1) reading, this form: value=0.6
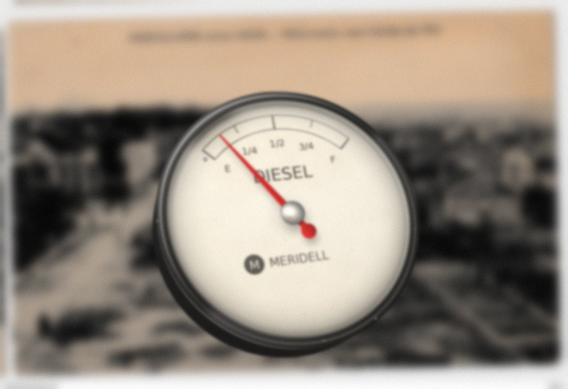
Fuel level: value=0.125
